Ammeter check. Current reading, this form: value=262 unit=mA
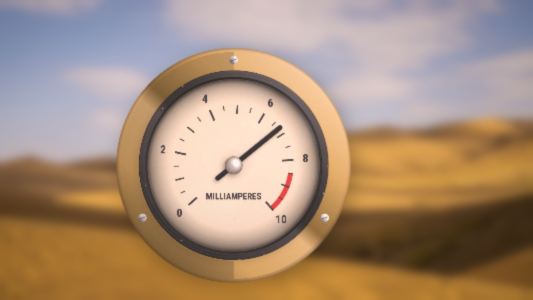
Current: value=6.75 unit=mA
